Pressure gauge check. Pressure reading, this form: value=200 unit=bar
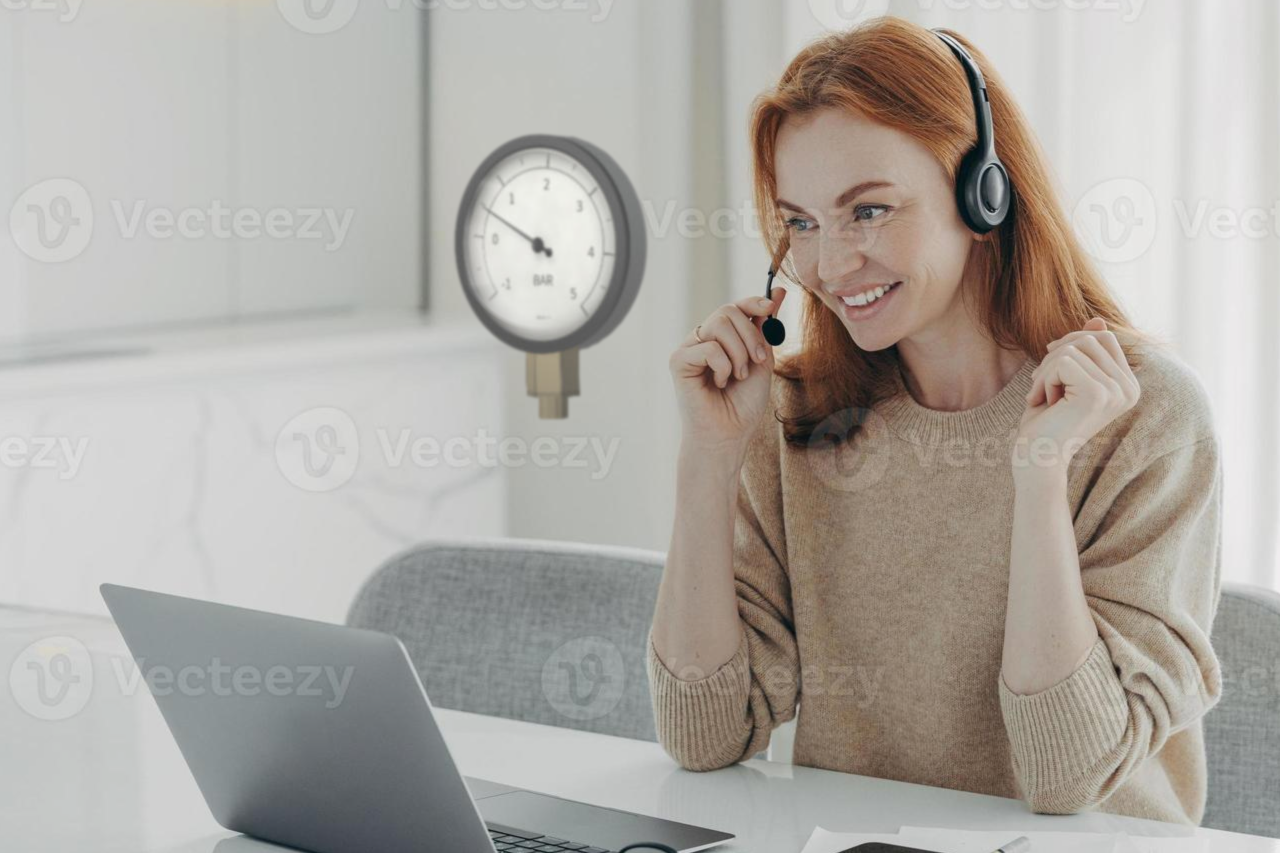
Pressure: value=0.5 unit=bar
